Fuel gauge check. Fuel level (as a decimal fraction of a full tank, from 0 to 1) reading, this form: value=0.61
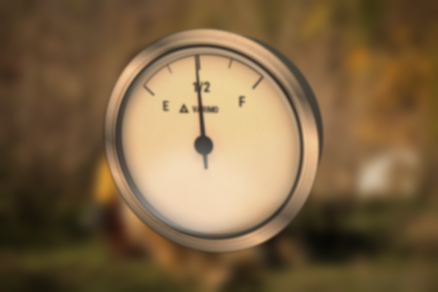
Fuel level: value=0.5
